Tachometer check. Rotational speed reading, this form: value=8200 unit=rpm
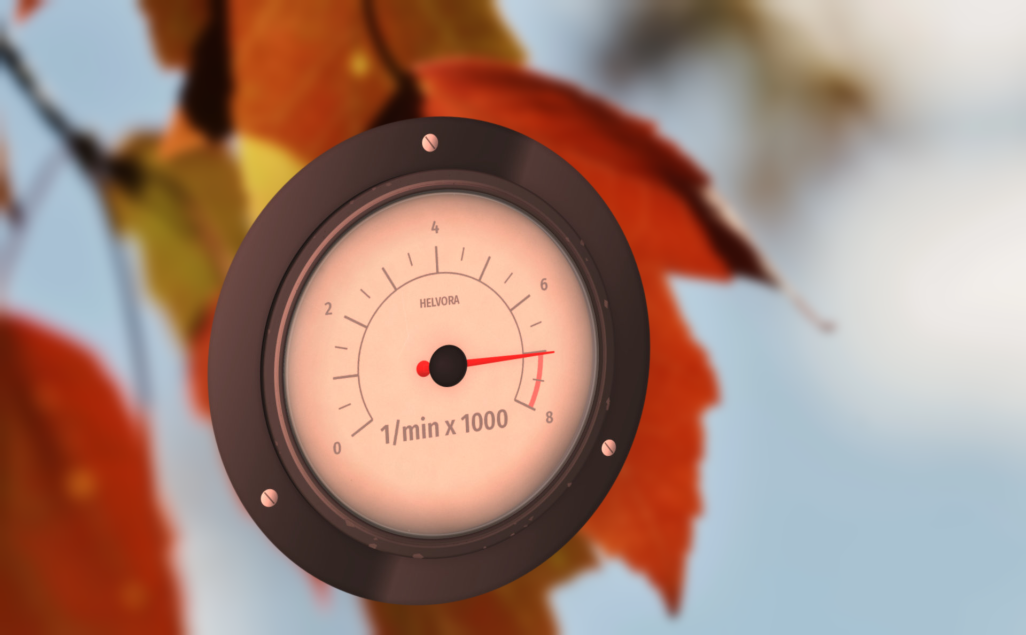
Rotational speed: value=7000 unit=rpm
